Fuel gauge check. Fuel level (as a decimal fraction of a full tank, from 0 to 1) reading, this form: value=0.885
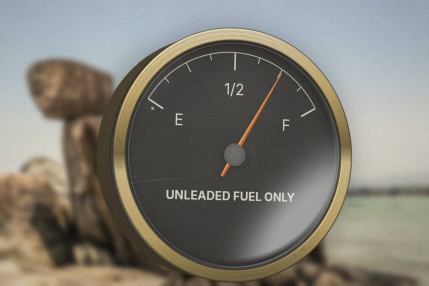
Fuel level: value=0.75
